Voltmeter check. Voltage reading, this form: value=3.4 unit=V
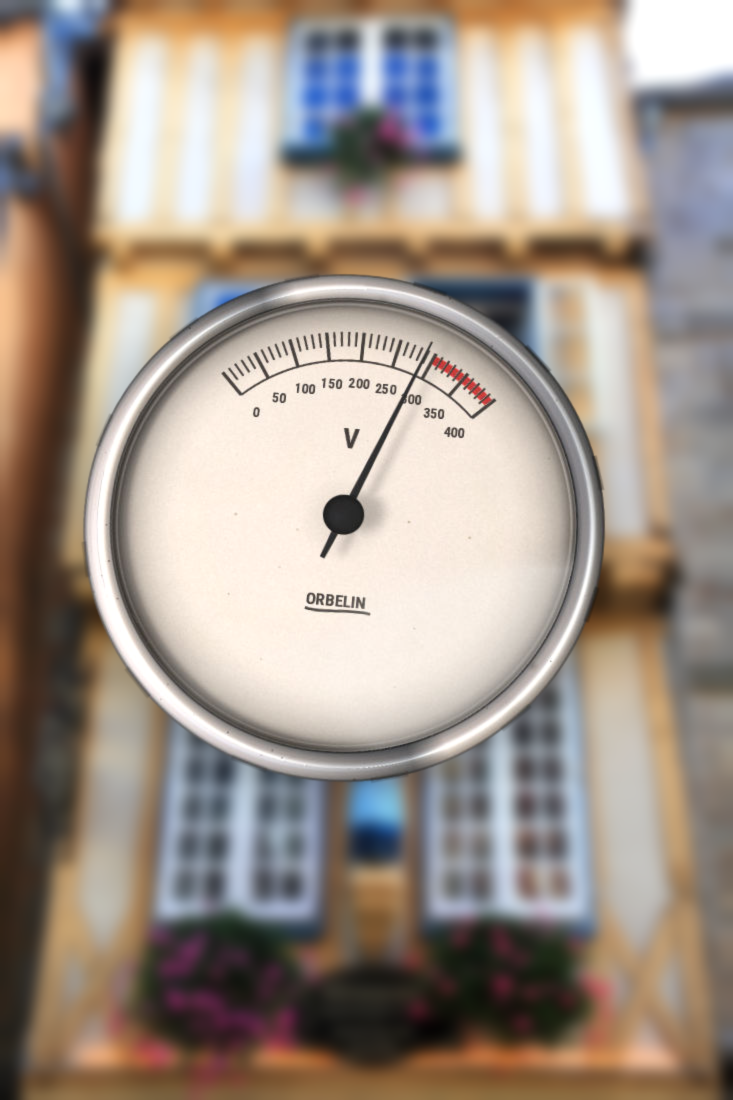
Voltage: value=290 unit=V
